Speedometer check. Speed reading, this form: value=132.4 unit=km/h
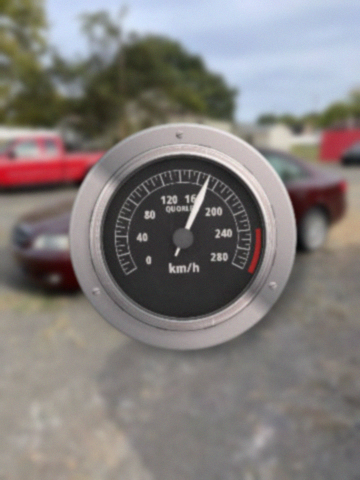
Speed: value=170 unit=km/h
